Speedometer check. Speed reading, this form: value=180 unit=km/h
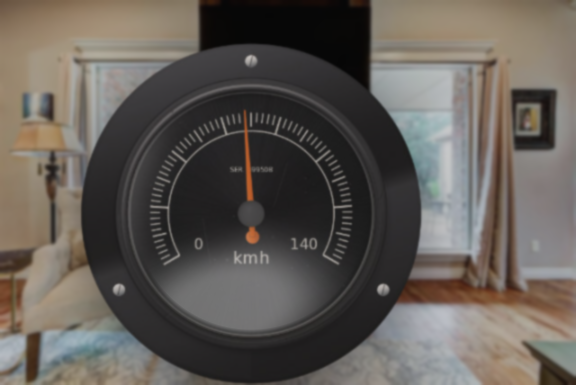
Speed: value=68 unit=km/h
